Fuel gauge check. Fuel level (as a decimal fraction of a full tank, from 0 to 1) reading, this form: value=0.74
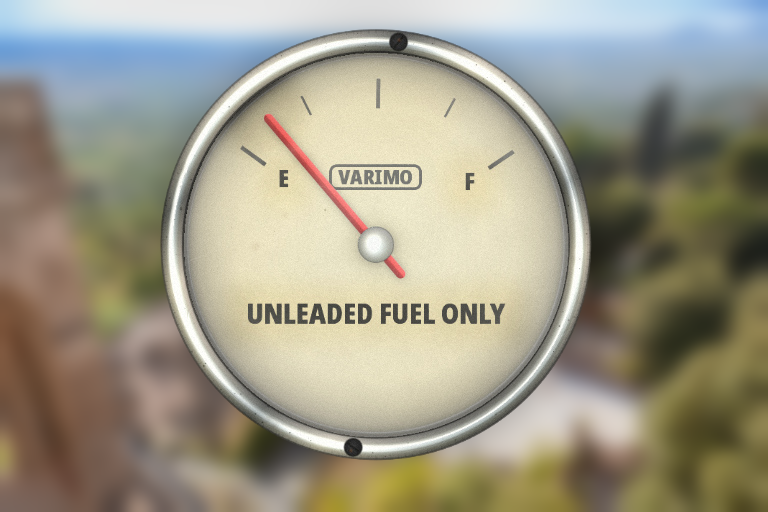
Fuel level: value=0.125
